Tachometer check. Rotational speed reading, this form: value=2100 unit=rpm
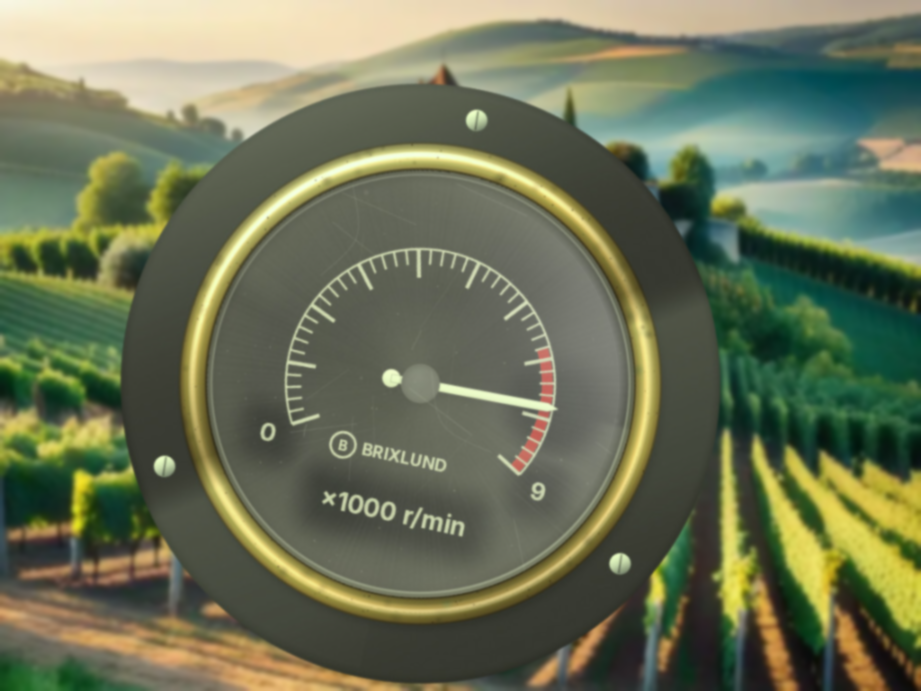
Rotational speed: value=7800 unit=rpm
